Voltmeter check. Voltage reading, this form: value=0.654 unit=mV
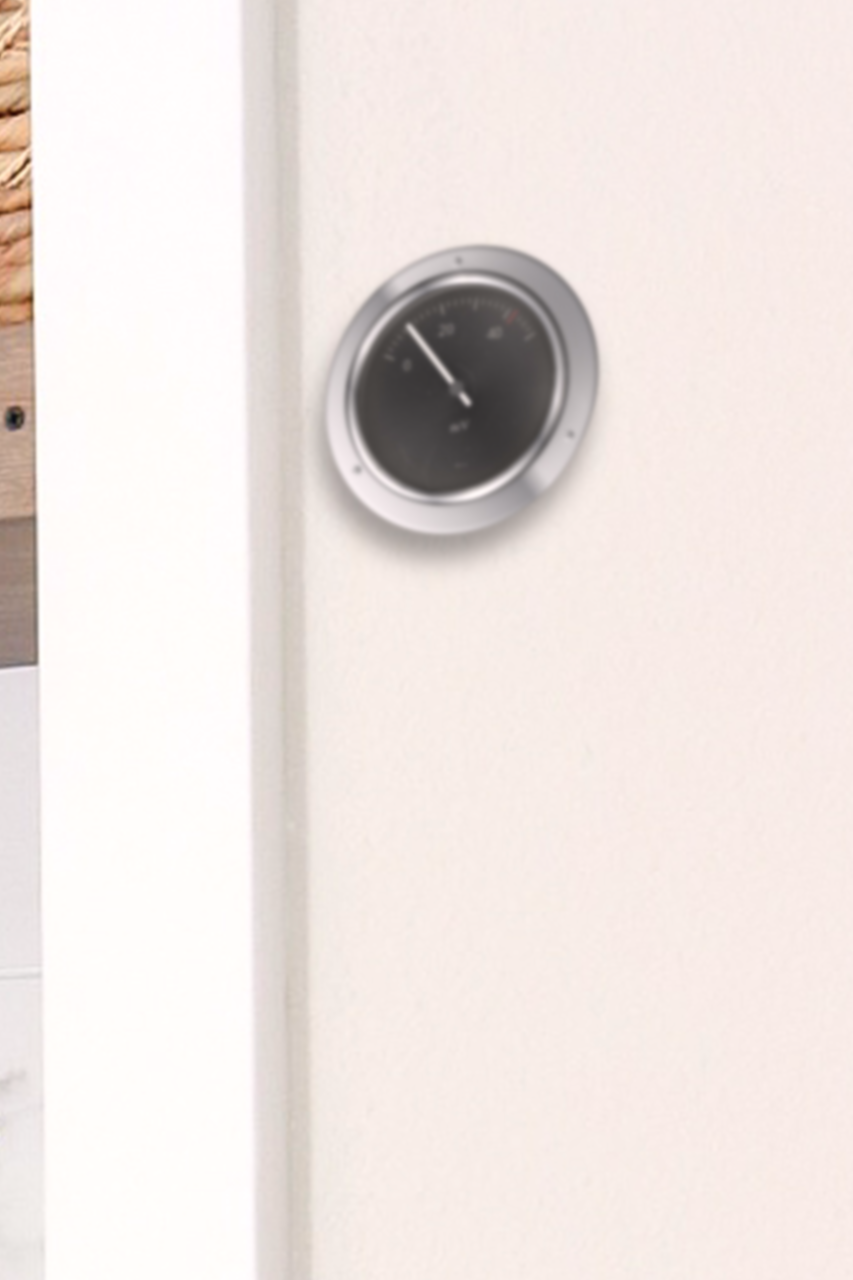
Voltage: value=10 unit=mV
